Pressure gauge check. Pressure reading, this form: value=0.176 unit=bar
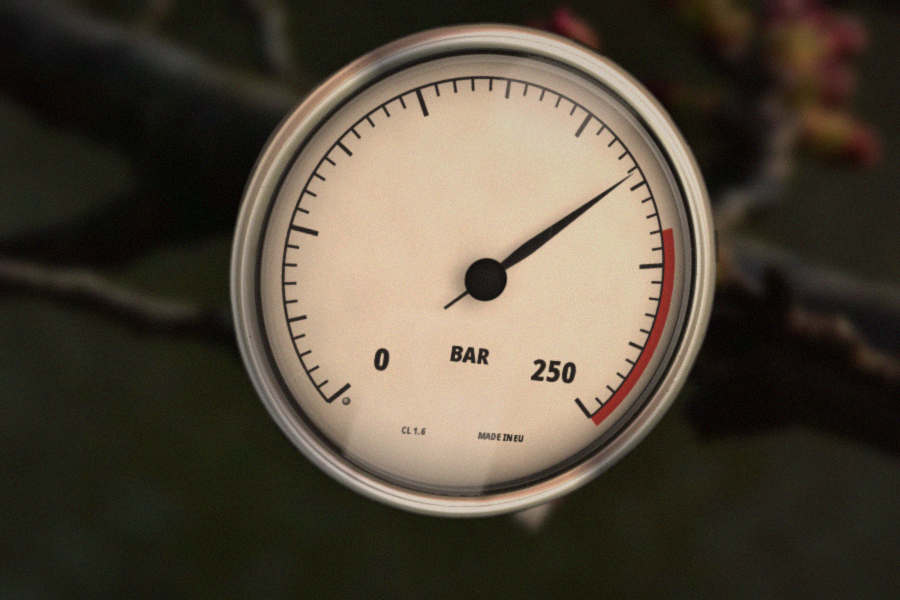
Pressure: value=170 unit=bar
